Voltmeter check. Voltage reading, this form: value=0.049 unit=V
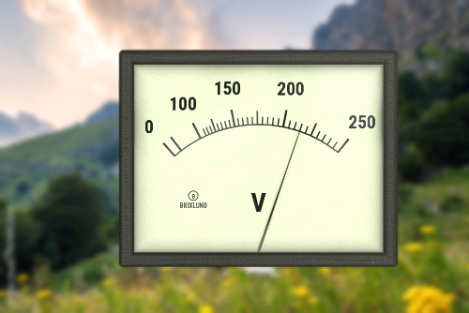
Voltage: value=215 unit=V
